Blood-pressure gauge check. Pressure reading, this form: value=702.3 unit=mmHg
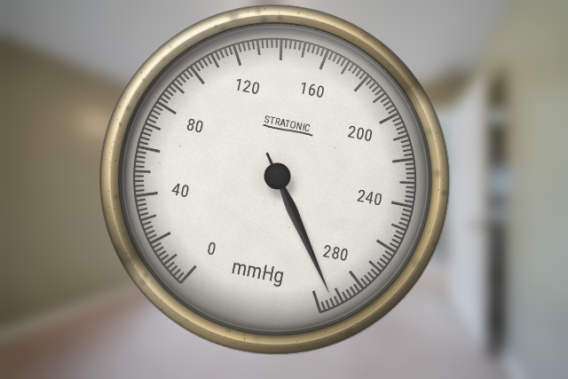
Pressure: value=294 unit=mmHg
